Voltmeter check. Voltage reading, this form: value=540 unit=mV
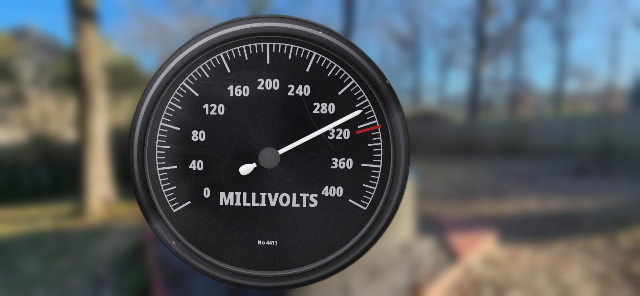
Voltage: value=305 unit=mV
